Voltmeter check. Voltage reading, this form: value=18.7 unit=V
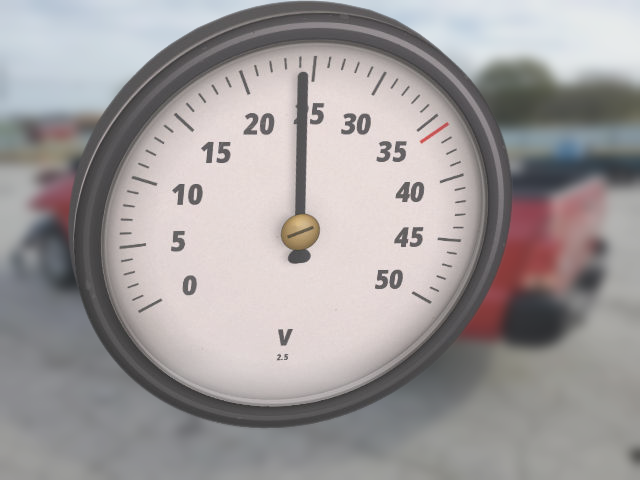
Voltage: value=24 unit=V
